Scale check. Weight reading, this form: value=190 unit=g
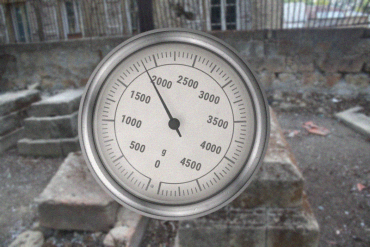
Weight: value=1850 unit=g
